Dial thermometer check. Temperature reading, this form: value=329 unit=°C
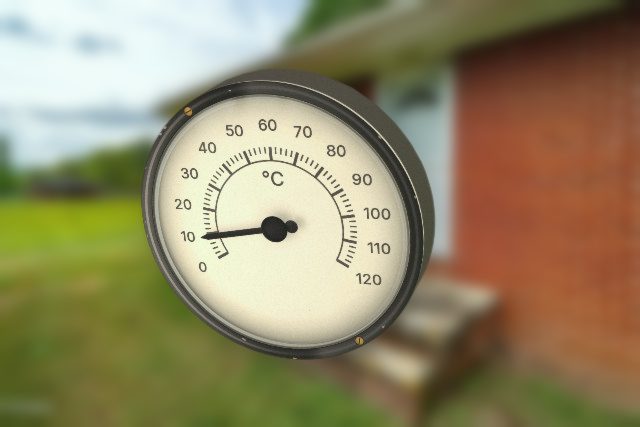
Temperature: value=10 unit=°C
